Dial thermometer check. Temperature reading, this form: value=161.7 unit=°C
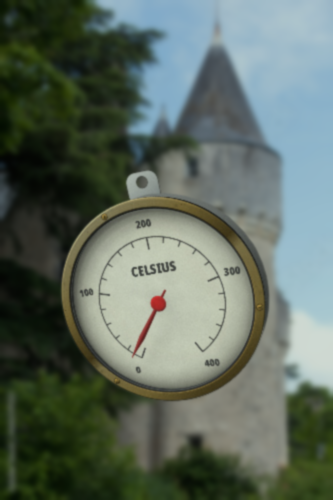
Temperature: value=10 unit=°C
